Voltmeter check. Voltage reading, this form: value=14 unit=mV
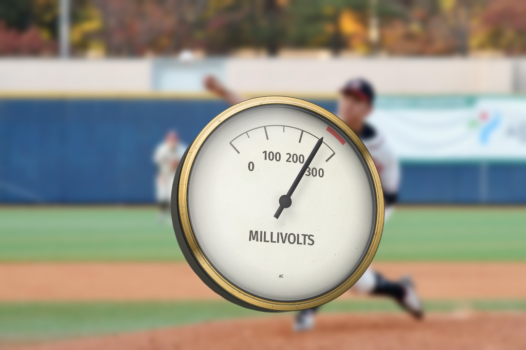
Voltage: value=250 unit=mV
